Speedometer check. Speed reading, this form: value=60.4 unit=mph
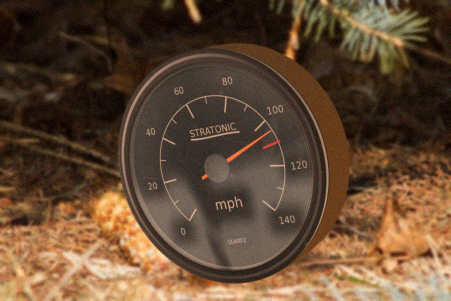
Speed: value=105 unit=mph
